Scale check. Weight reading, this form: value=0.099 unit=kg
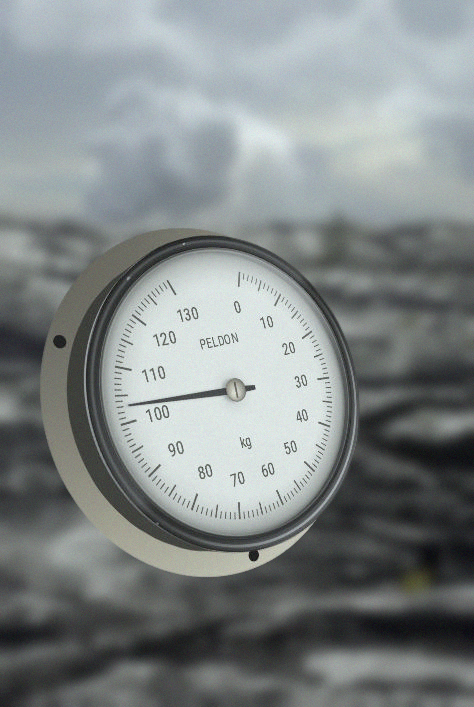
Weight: value=103 unit=kg
